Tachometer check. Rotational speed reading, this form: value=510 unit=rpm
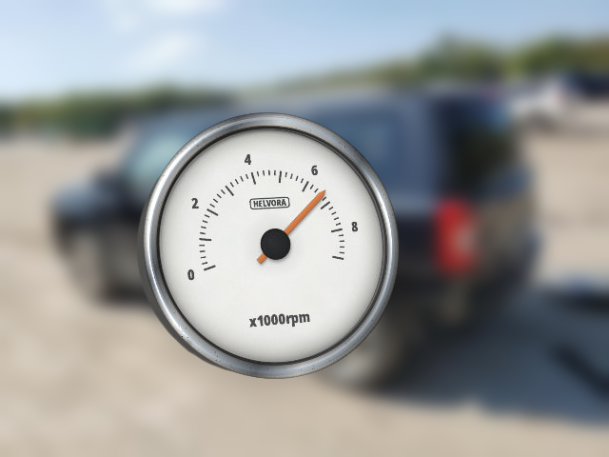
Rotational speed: value=6600 unit=rpm
